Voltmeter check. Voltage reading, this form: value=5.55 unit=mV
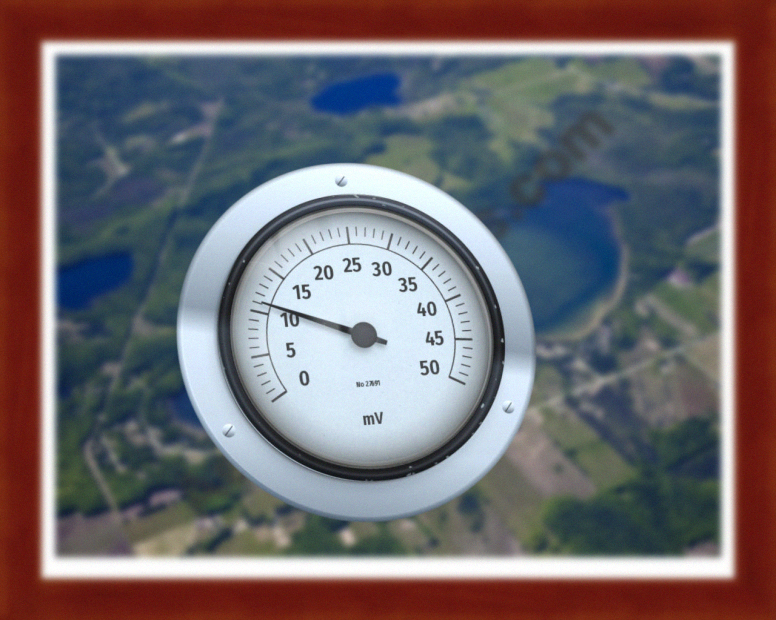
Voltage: value=11 unit=mV
